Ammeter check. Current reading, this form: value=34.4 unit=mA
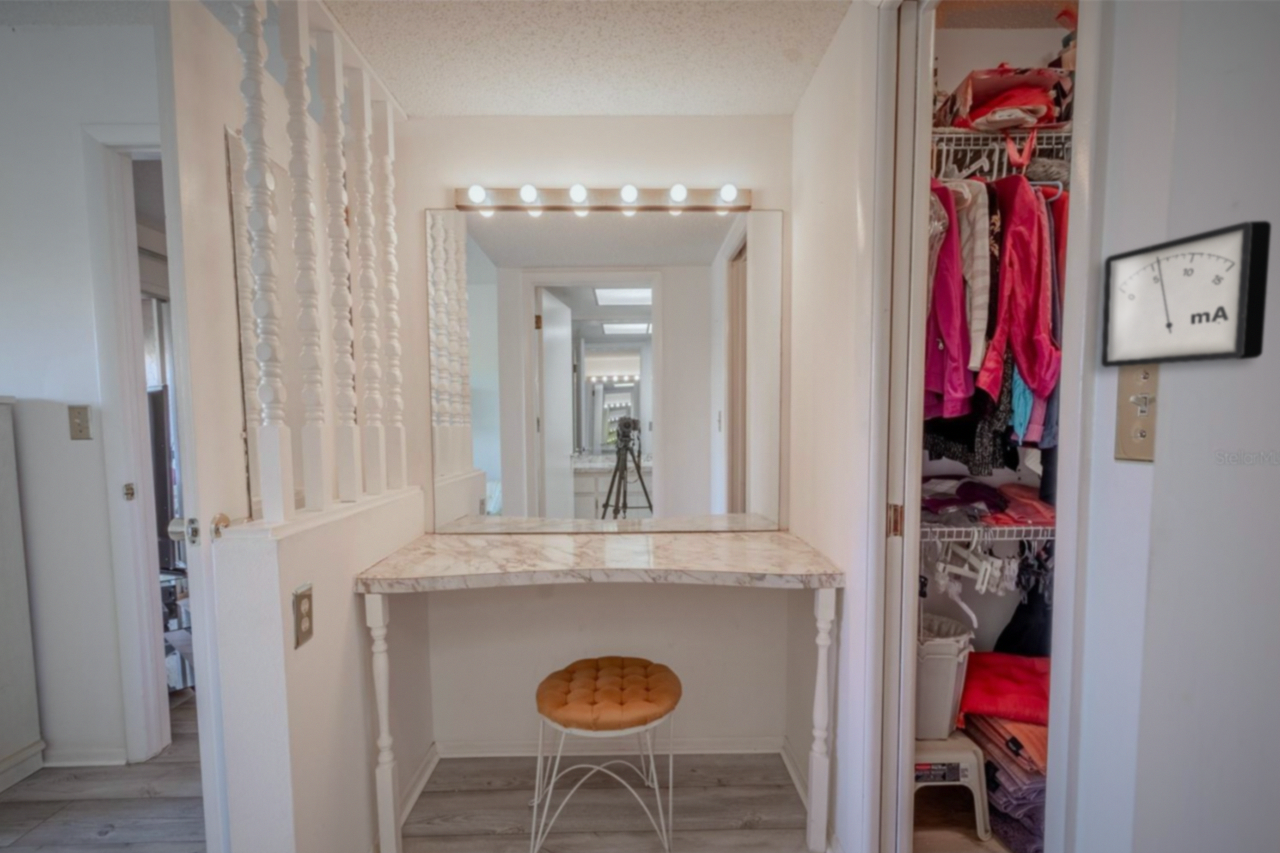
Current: value=6 unit=mA
